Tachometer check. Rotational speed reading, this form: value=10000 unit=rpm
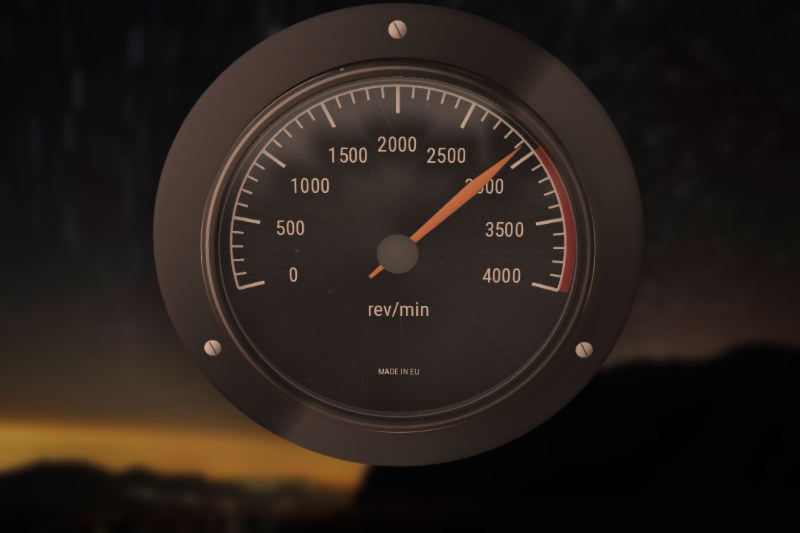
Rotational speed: value=2900 unit=rpm
